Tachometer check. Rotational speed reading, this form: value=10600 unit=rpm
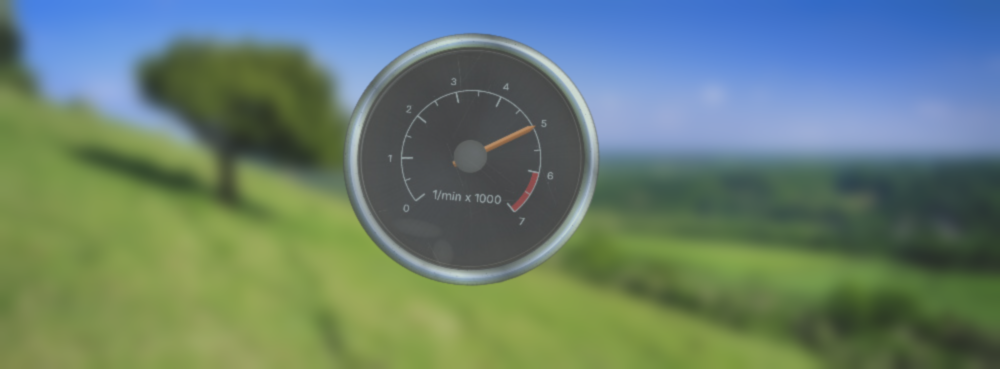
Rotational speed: value=5000 unit=rpm
